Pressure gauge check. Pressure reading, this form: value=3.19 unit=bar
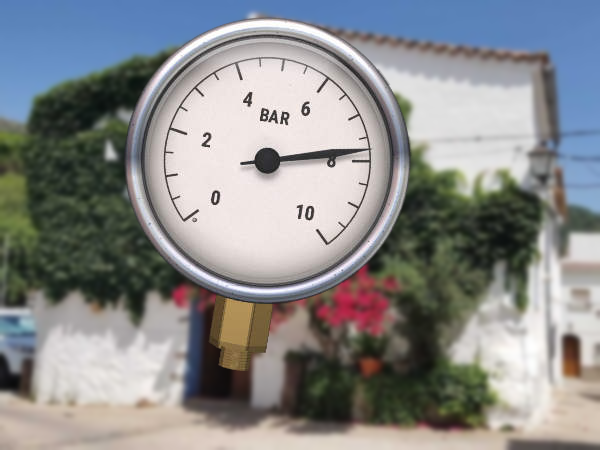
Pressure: value=7.75 unit=bar
